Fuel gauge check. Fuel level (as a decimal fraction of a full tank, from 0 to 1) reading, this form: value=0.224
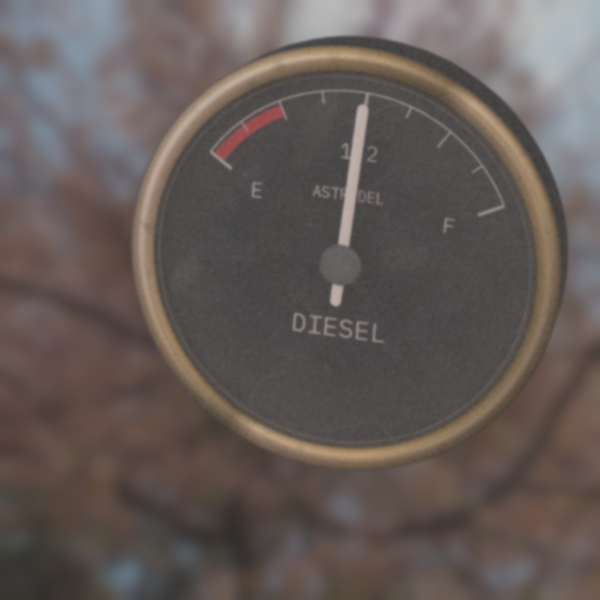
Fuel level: value=0.5
